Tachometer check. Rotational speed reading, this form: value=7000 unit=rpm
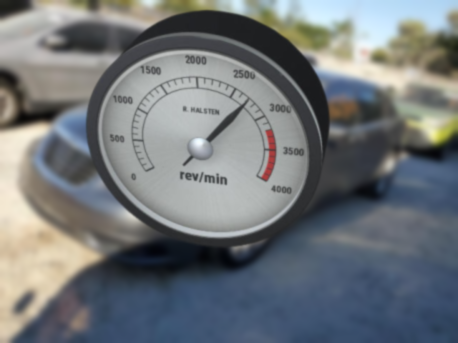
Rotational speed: value=2700 unit=rpm
